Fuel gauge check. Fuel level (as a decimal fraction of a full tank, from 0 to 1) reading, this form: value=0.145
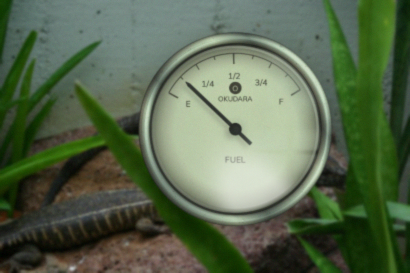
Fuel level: value=0.125
